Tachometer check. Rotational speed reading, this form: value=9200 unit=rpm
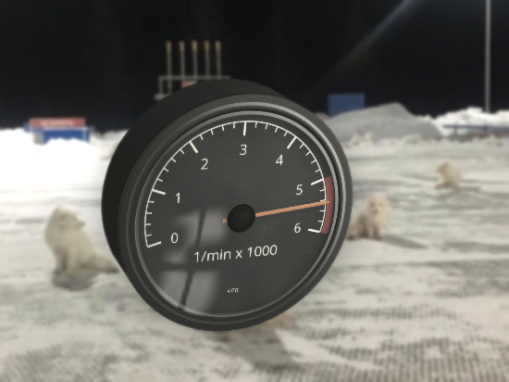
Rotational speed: value=5400 unit=rpm
